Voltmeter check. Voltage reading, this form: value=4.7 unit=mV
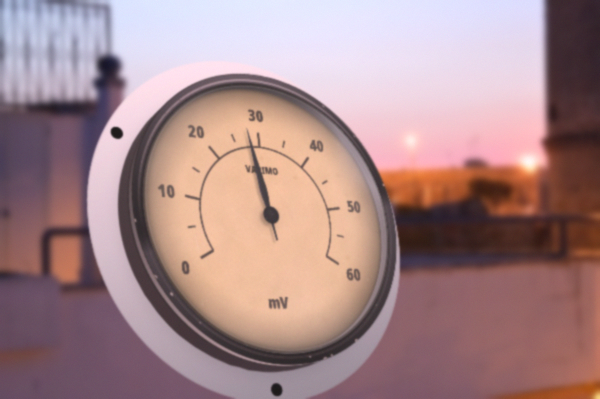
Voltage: value=27.5 unit=mV
